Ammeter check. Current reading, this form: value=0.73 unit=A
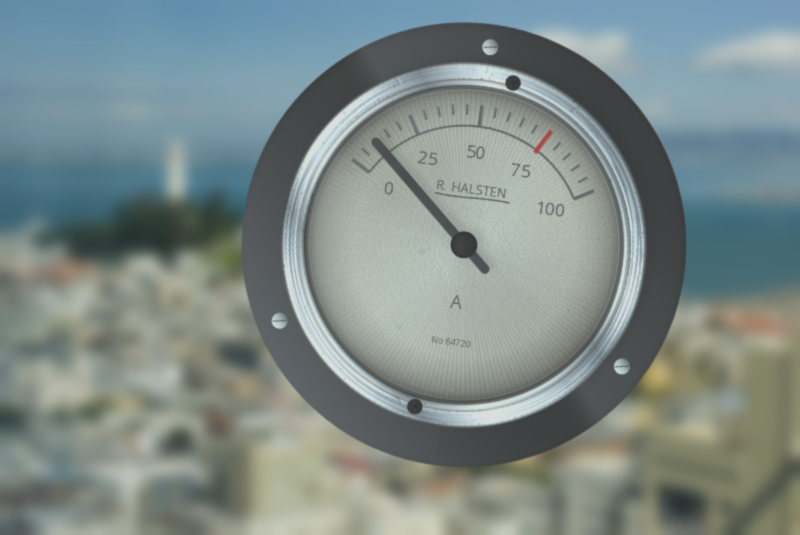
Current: value=10 unit=A
